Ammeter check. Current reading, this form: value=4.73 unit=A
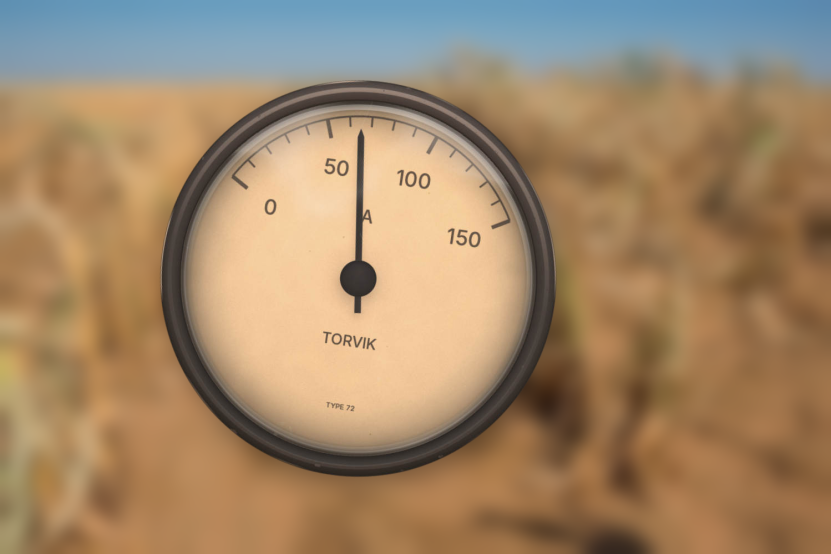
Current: value=65 unit=A
